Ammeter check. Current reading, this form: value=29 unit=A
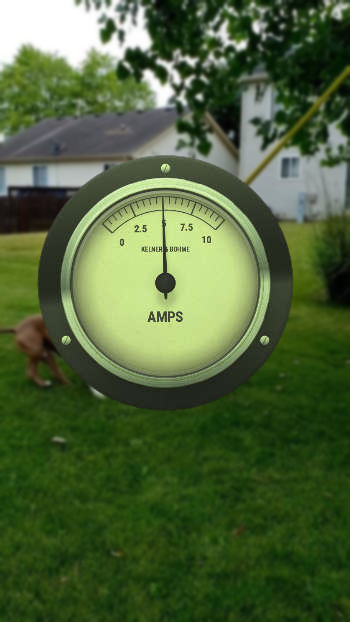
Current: value=5 unit=A
